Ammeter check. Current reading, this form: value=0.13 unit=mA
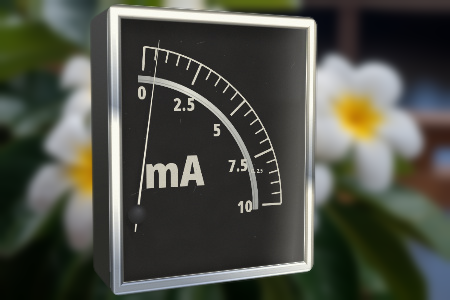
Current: value=0.5 unit=mA
